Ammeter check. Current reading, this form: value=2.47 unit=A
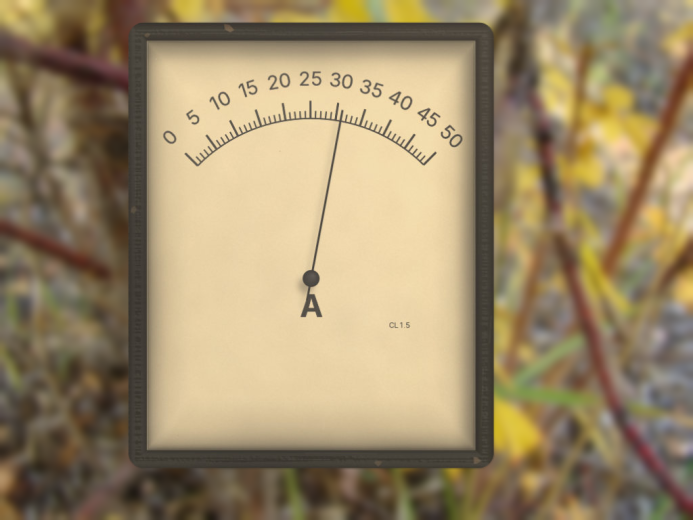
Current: value=31 unit=A
